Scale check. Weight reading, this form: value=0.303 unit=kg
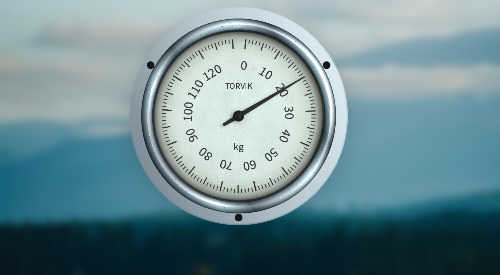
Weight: value=20 unit=kg
